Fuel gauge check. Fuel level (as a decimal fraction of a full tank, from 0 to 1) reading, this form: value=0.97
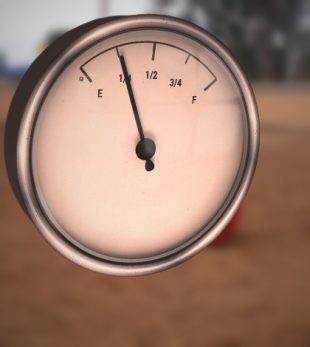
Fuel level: value=0.25
